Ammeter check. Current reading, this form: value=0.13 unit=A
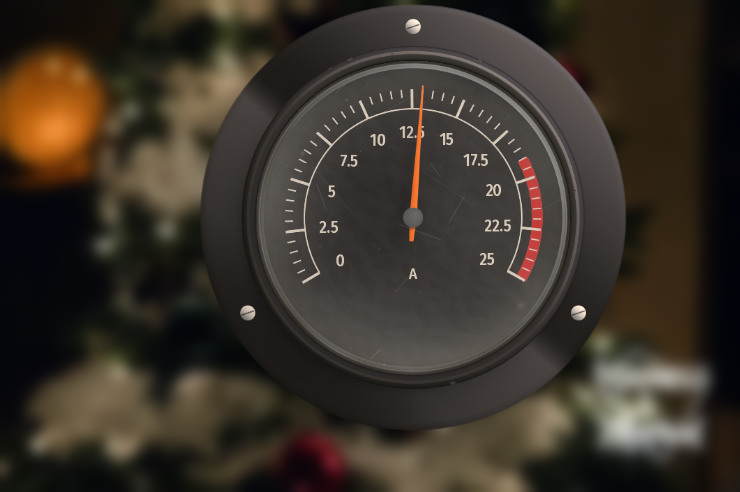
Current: value=13 unit=A
